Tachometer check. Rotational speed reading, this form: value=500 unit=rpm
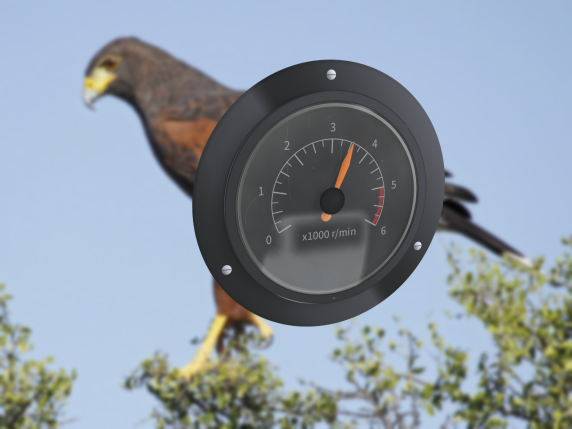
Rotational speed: value=3500 unit=rpm
